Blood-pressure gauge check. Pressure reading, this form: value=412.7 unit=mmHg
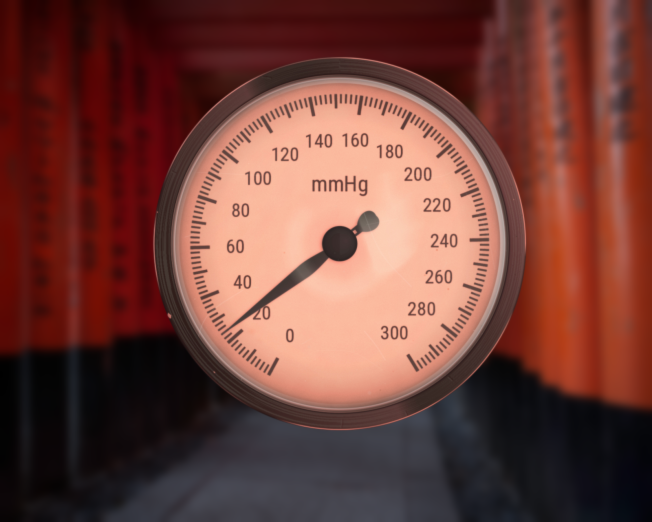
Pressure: value=24 unit=mmHg
